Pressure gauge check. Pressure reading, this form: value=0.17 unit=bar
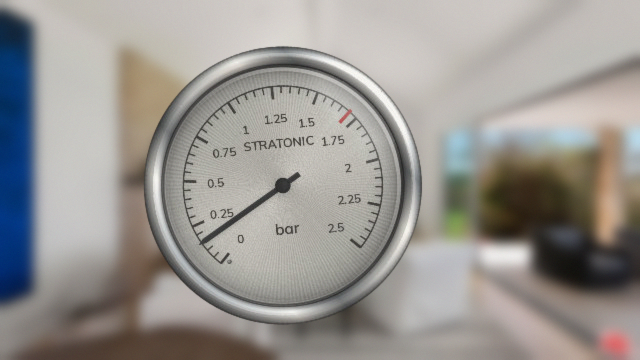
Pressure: value=0.15 unit=bar
